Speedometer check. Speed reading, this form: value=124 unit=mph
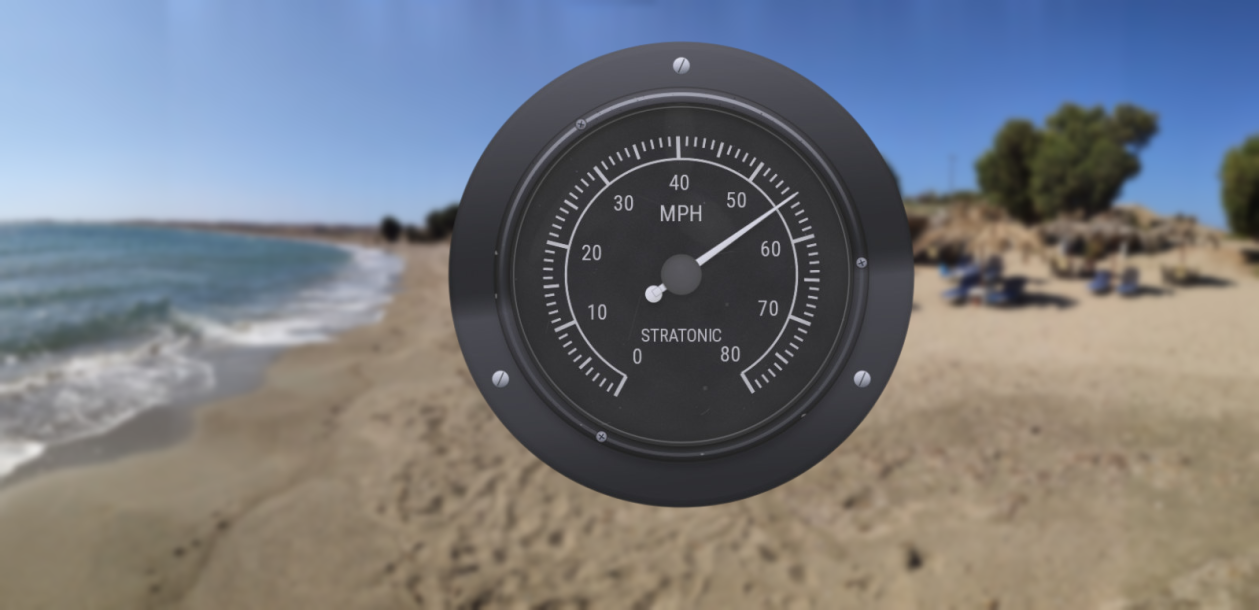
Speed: value=55 unit=mph
